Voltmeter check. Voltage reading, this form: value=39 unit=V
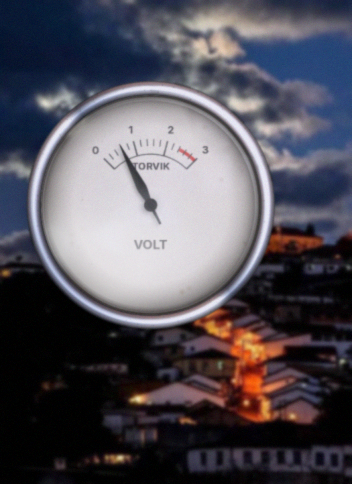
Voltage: value=0.6 unit=V
